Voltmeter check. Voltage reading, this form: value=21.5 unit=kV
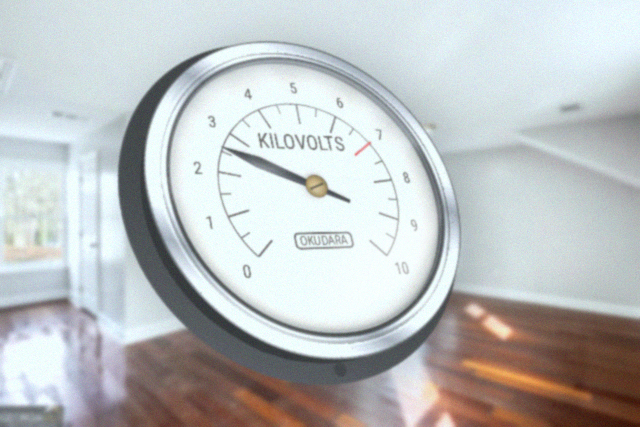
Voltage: value=2.5 unit=kV
